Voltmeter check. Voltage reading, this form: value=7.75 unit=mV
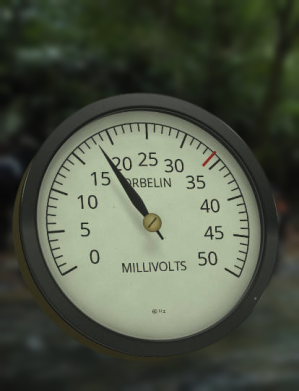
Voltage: value=18 unit=mV
